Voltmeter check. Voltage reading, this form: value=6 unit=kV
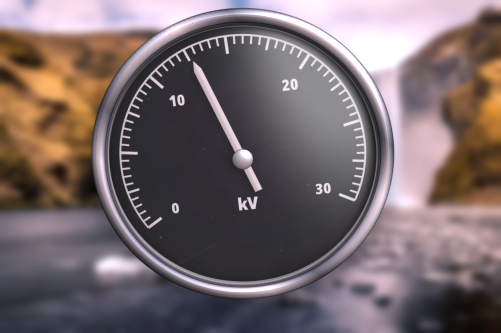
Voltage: value=12.75 unit=kV
